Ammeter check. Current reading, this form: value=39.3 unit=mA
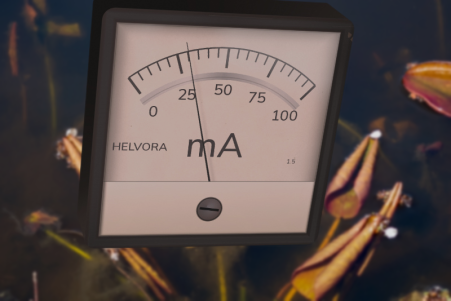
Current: value=30 unit=mA
